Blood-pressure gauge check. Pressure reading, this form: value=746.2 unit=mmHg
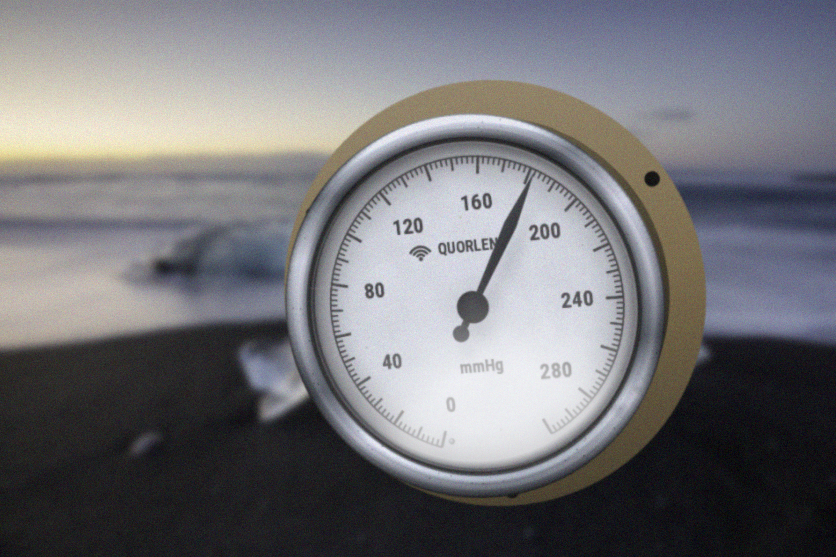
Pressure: value=182 unit=mmHg
